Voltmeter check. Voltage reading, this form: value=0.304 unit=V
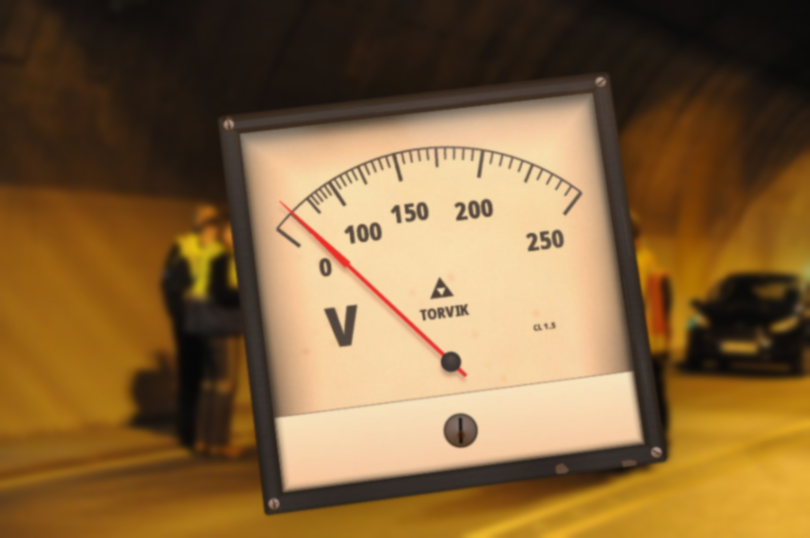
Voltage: value=50 unit=V
